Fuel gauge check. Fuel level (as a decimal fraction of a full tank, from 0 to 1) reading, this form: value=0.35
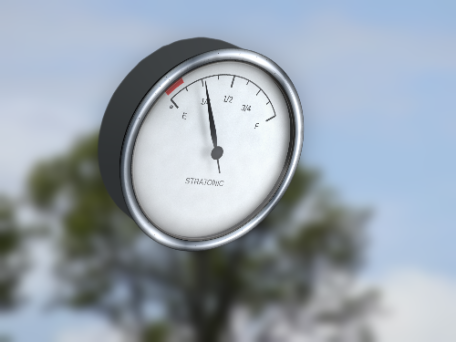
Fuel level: value=0.25
